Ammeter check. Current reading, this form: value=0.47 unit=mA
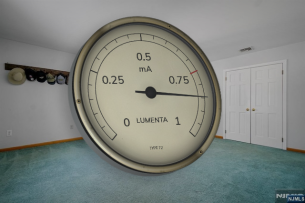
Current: value=0.85 unit=mA
